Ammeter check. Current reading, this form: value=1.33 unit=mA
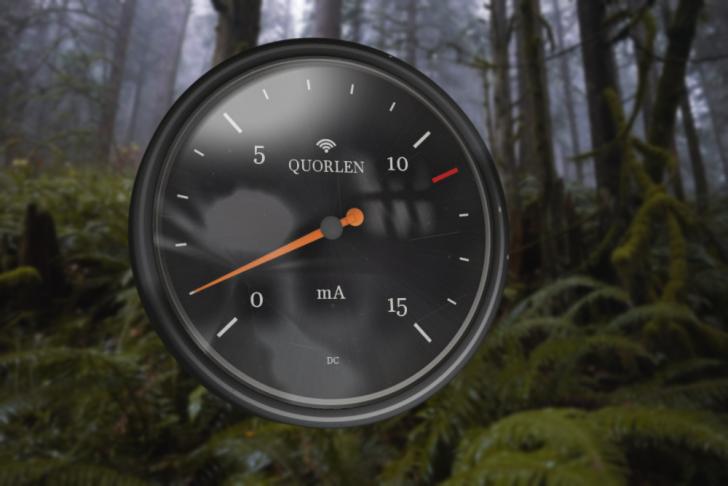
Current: value=1 unit=mA
